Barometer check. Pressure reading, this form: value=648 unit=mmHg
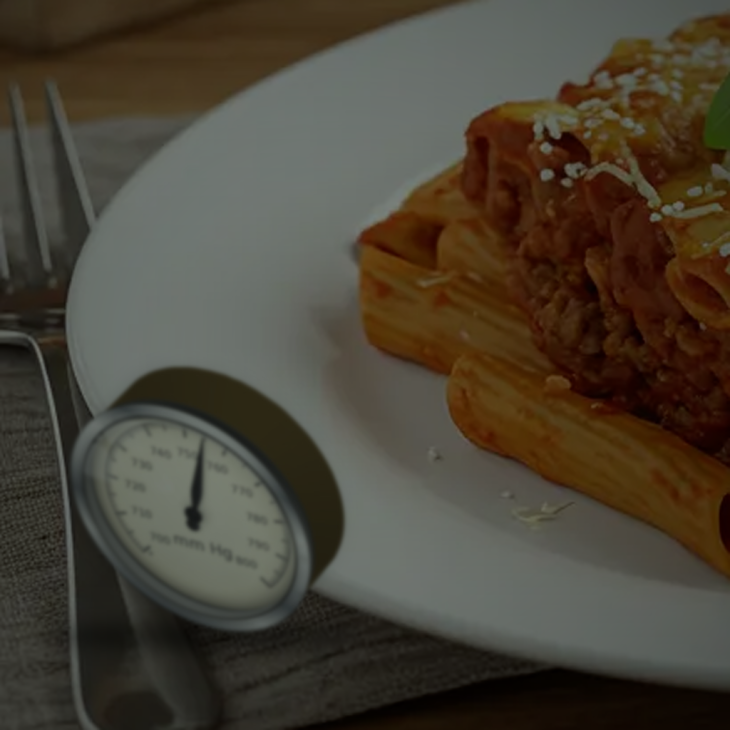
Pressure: value=755 unit=mmHg
